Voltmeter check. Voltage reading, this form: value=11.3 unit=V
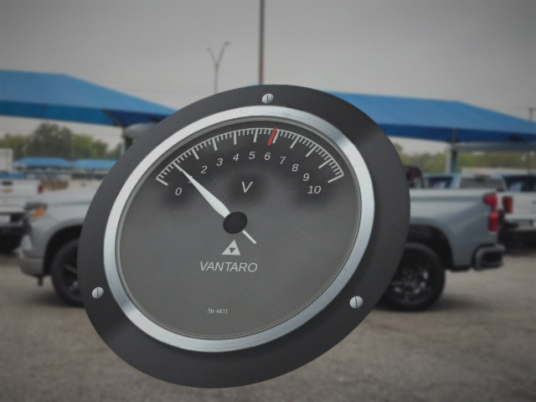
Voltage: value=1 unit=V
